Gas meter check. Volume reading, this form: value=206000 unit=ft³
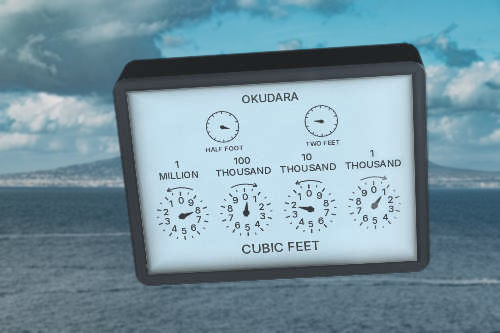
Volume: value=802100 unit=ft³
